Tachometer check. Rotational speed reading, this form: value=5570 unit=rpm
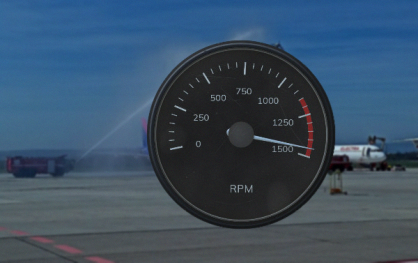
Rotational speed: value=1450 unit=rpm
